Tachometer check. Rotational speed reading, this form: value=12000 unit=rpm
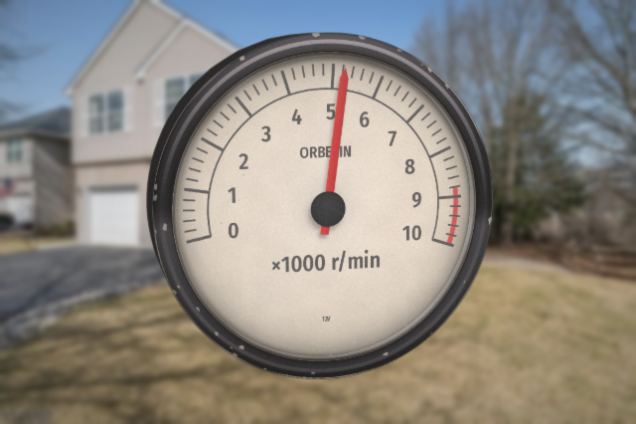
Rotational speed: value=5200 unit=rpm
